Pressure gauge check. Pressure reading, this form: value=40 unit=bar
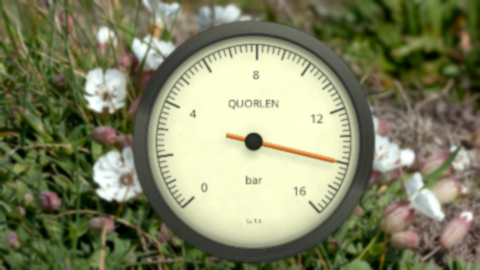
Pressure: value=14 unit=bar
